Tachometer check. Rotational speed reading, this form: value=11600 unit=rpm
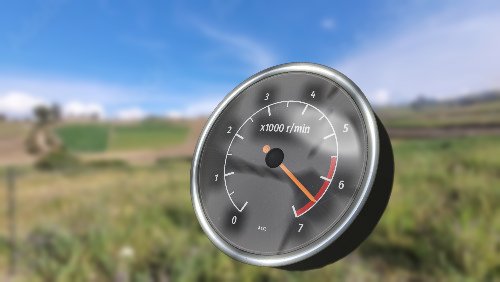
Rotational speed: value=6500 unit=rpm
